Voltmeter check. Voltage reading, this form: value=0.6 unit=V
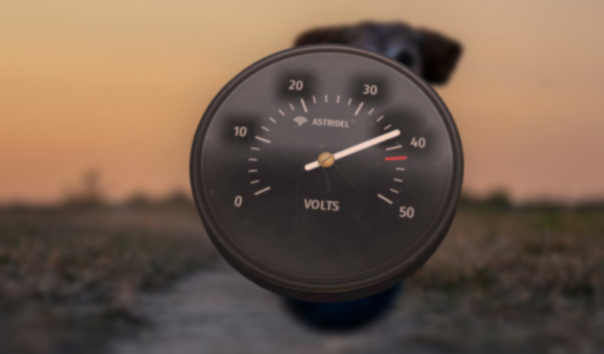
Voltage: value=38 unit=V
